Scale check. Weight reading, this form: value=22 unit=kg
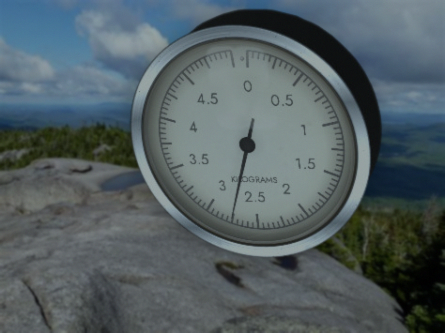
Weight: value=2.75 unit=kg
